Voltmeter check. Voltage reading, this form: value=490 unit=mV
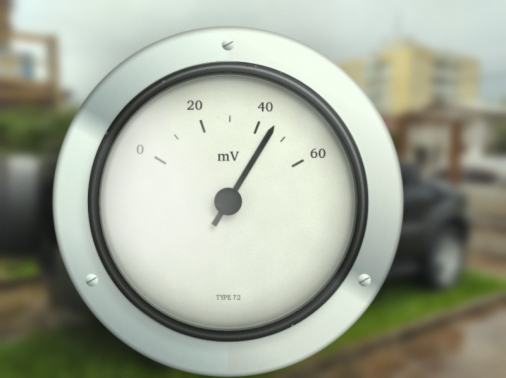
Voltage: value=45 unit=mV
